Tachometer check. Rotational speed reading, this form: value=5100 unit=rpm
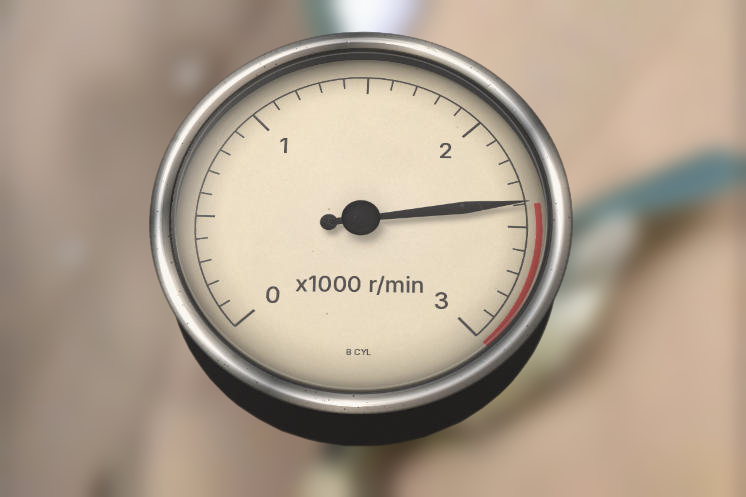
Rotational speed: value=2400 unit=rpm
